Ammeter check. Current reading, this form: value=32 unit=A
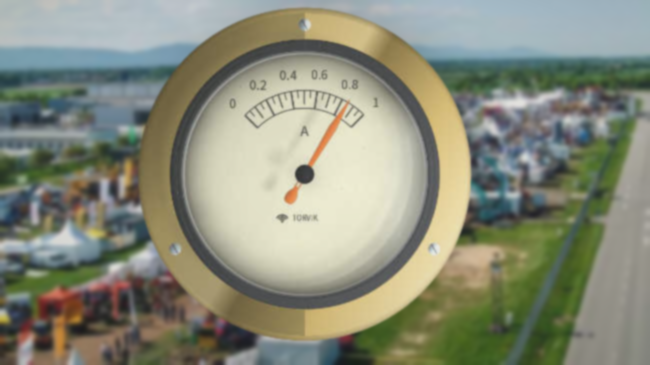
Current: value=0.85 unit=A
